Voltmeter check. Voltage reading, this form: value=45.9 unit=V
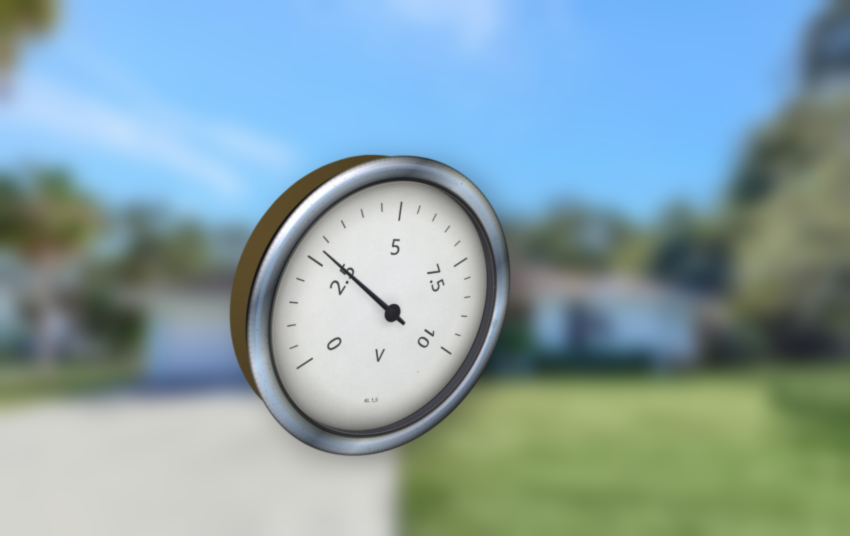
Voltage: value=2.75 unit=V
